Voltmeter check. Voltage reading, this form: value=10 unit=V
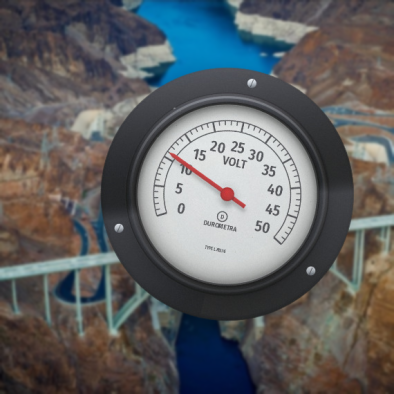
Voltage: value=11 unit=V
